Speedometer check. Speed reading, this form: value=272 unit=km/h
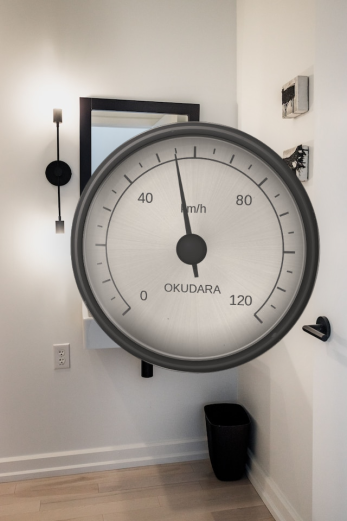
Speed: value=55 unit=km/h
